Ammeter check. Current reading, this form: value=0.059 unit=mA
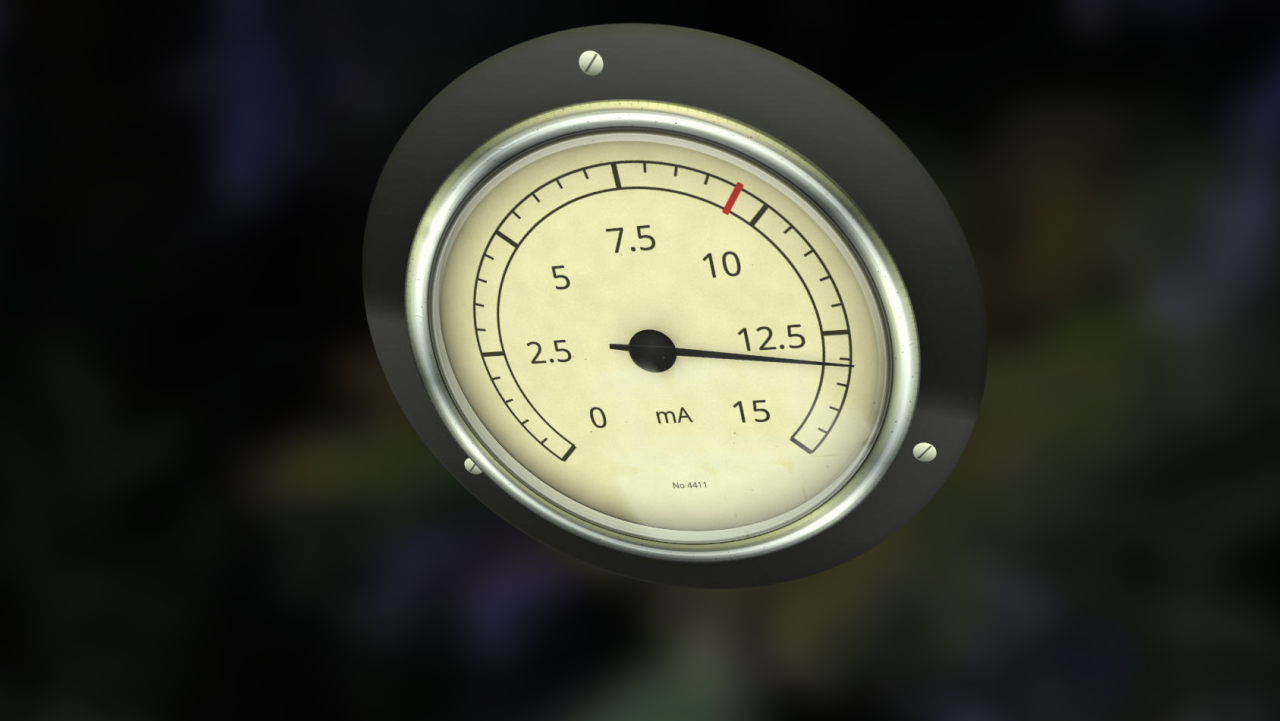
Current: value=13 unit=mA
